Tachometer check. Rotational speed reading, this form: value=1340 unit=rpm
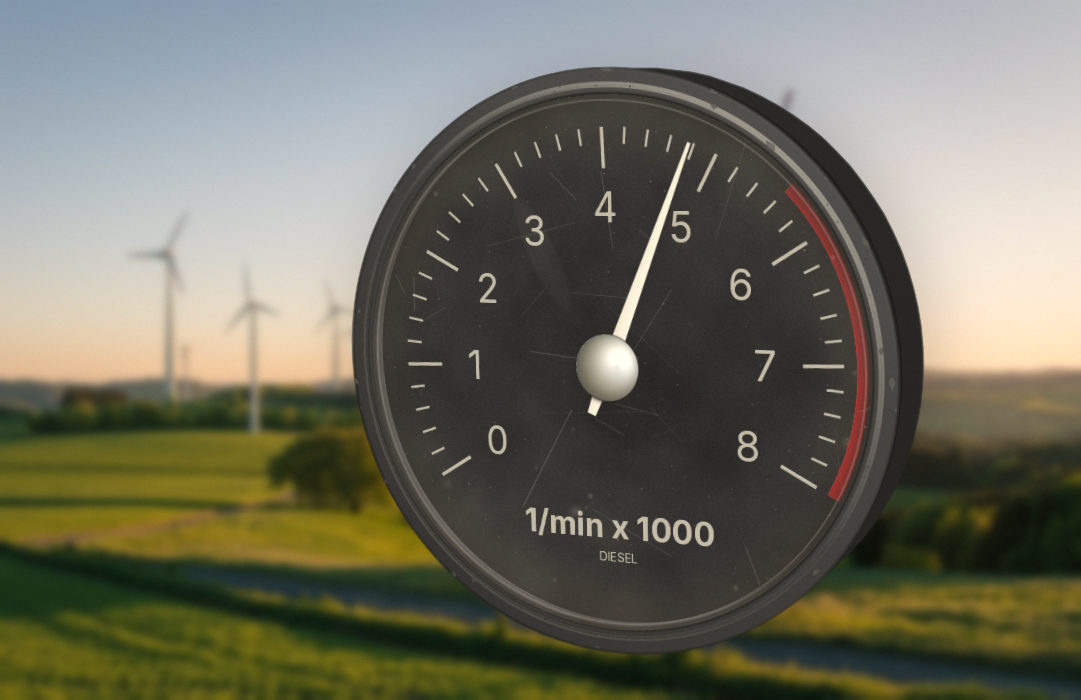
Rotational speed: value=4800 unit=rpm
